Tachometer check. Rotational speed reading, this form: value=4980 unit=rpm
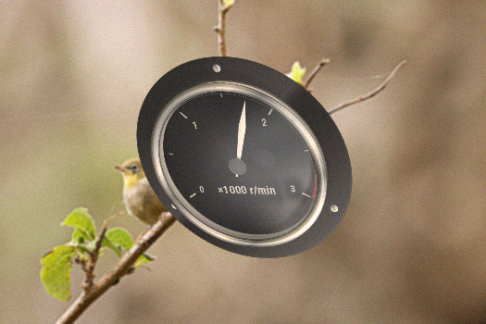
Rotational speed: value=1750 unit=rpm
